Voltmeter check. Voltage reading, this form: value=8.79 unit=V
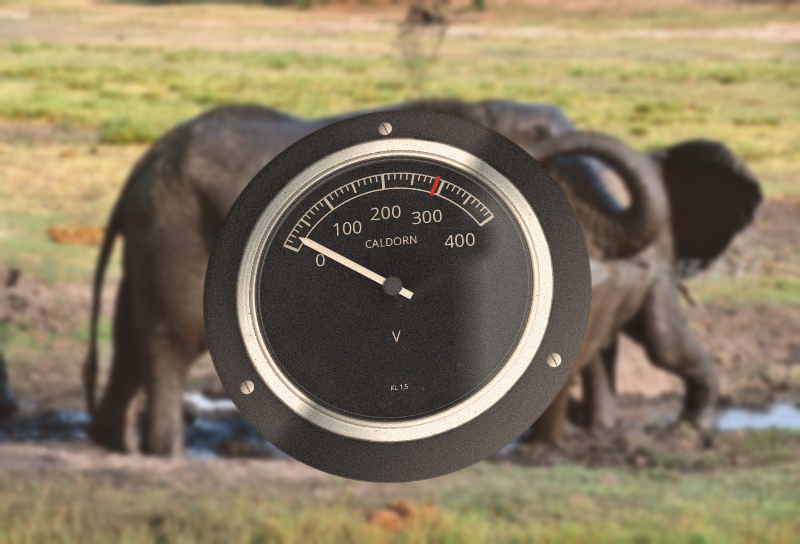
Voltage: value=20 unit=V
